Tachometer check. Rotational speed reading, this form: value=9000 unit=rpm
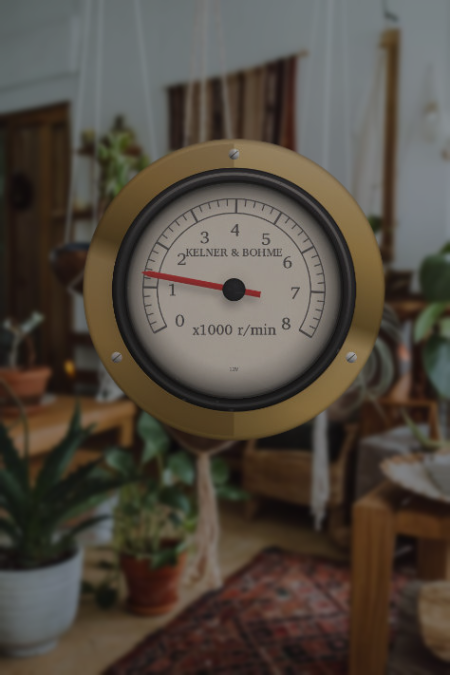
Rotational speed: value=1300 unit=rpm
